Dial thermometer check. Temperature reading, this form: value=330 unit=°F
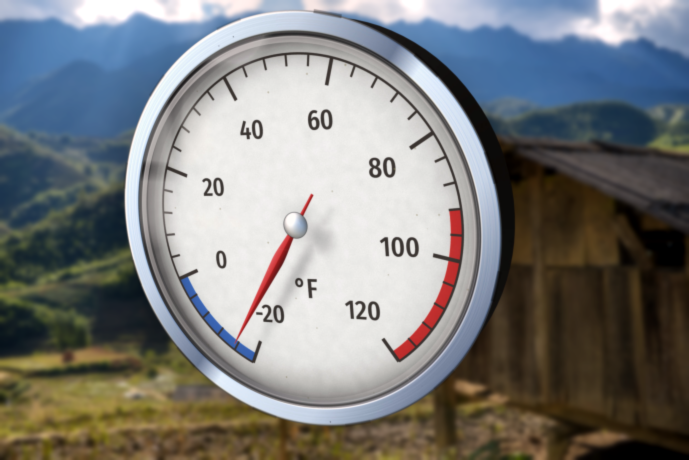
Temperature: value=-16 unit=°F
